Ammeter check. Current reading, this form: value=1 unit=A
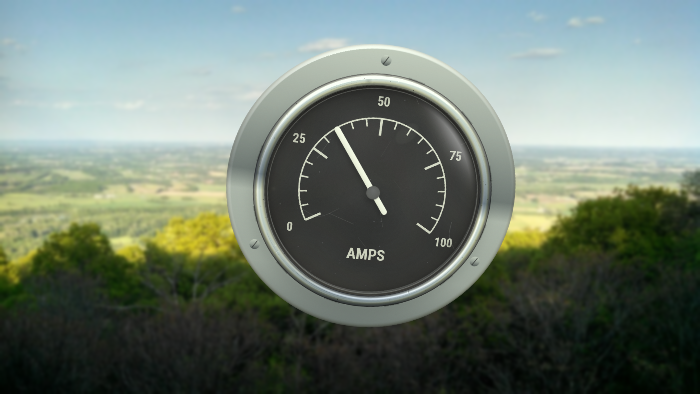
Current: value=35 unit=A
